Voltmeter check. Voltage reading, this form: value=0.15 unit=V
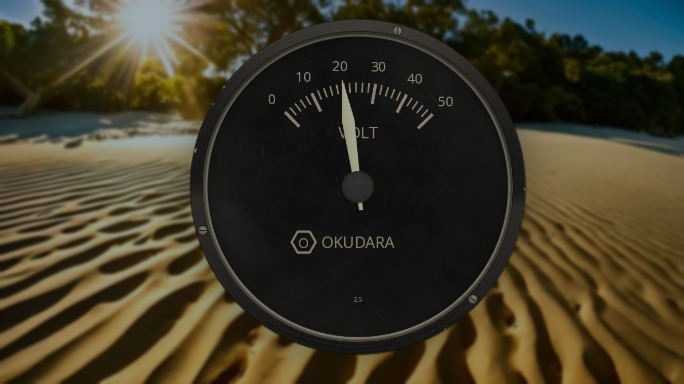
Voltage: value=20 unit=V
